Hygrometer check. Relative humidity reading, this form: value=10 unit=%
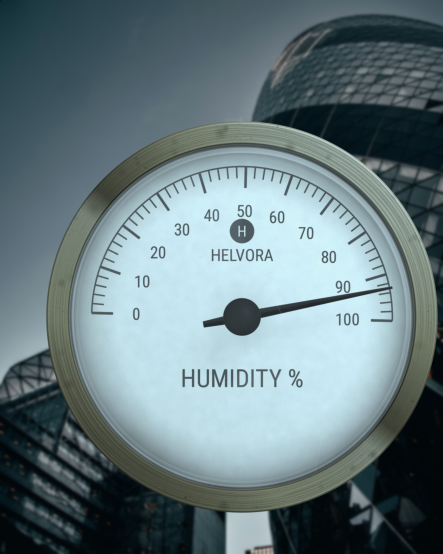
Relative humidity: value=93 unit=%
